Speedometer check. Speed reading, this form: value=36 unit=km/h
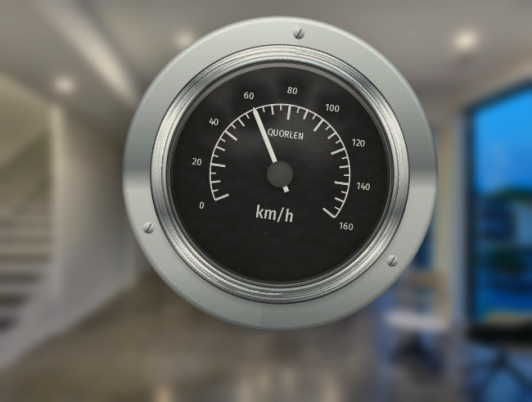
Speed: value=60 unit=km/h
